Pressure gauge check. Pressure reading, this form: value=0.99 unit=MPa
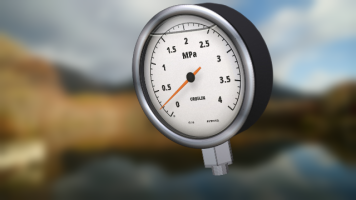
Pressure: value=0.2 unit=MPa
